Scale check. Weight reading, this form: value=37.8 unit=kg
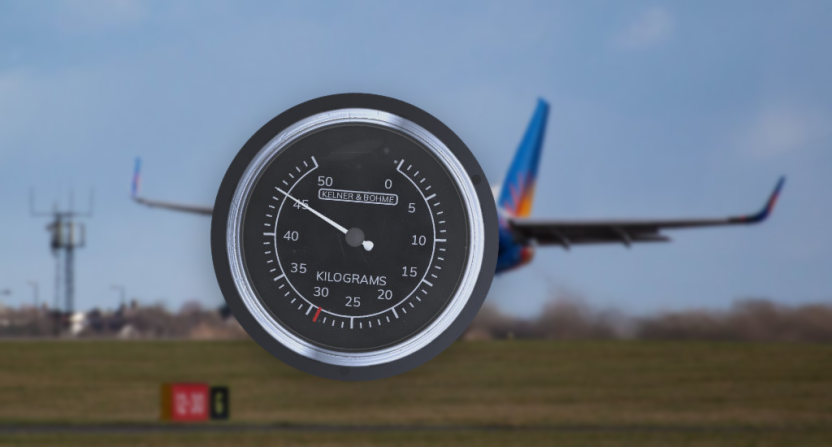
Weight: value=45 unit=kg
